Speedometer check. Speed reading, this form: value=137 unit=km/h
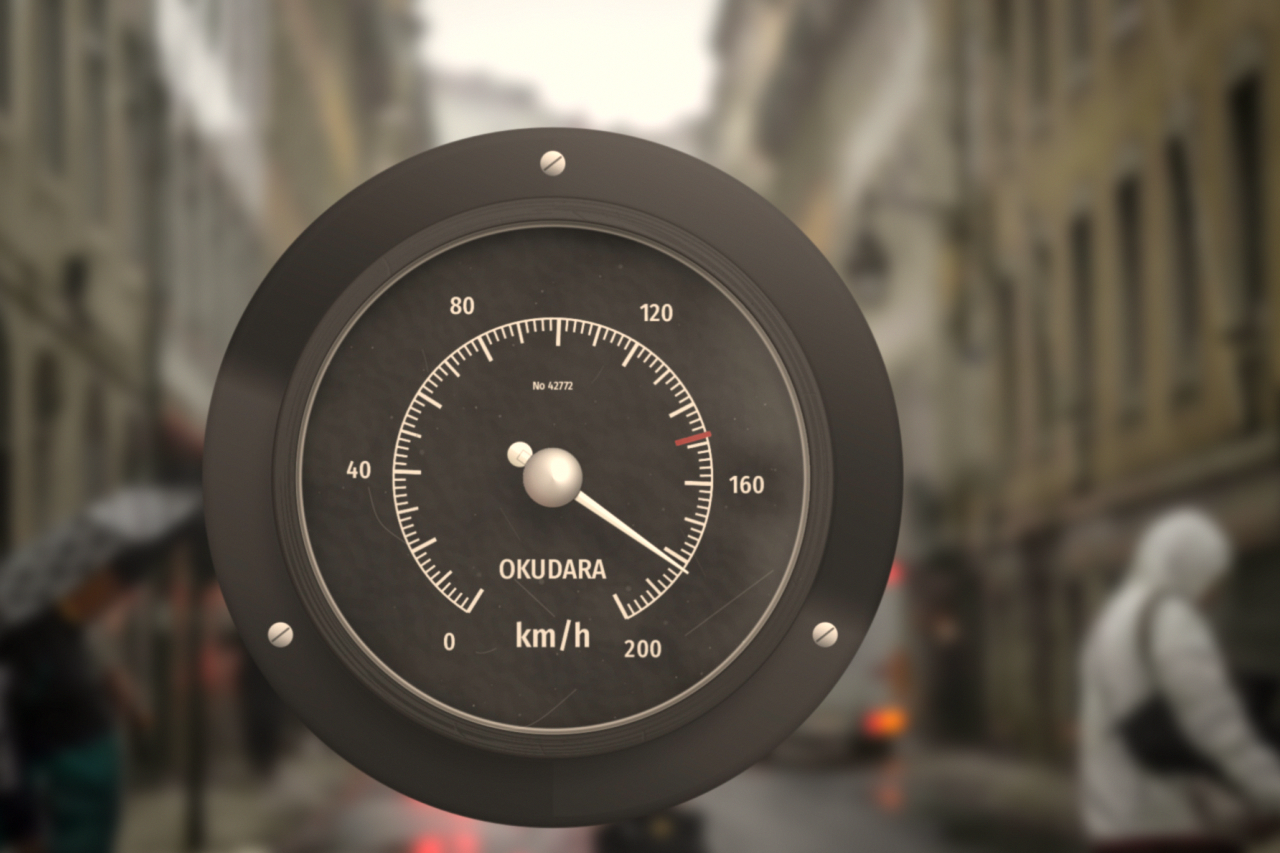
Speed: value=182 unit=km/h
